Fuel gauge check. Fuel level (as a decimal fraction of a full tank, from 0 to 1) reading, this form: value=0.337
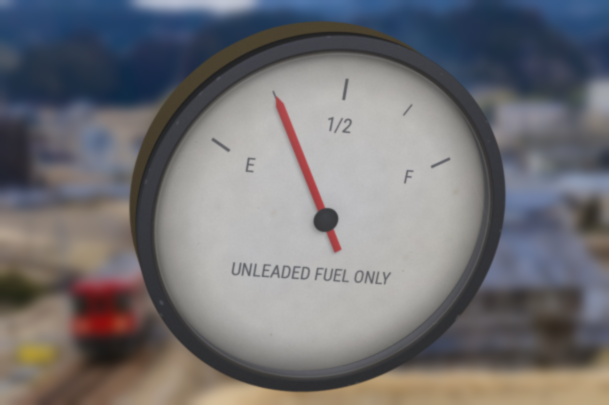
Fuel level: value=0.25
